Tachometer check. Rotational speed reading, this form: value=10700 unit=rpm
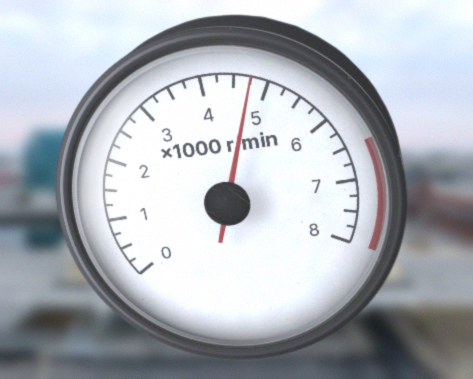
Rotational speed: value=4750 unit=rpm
